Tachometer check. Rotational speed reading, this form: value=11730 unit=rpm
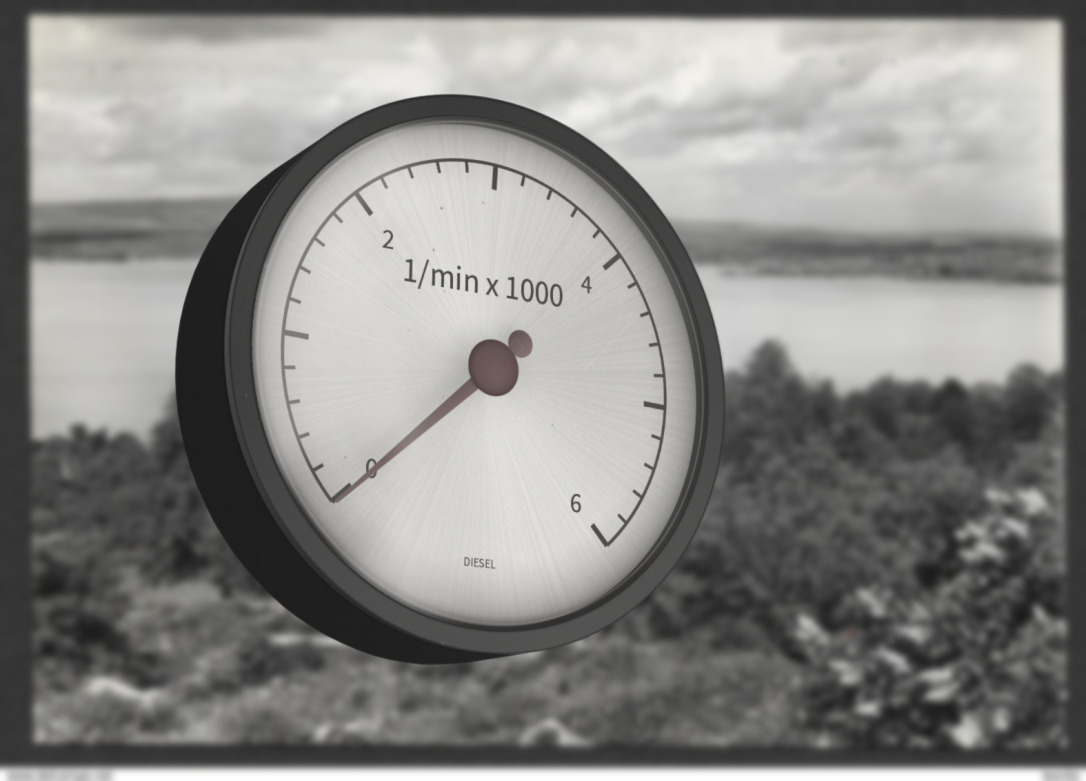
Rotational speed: value=0 unit=rpm
